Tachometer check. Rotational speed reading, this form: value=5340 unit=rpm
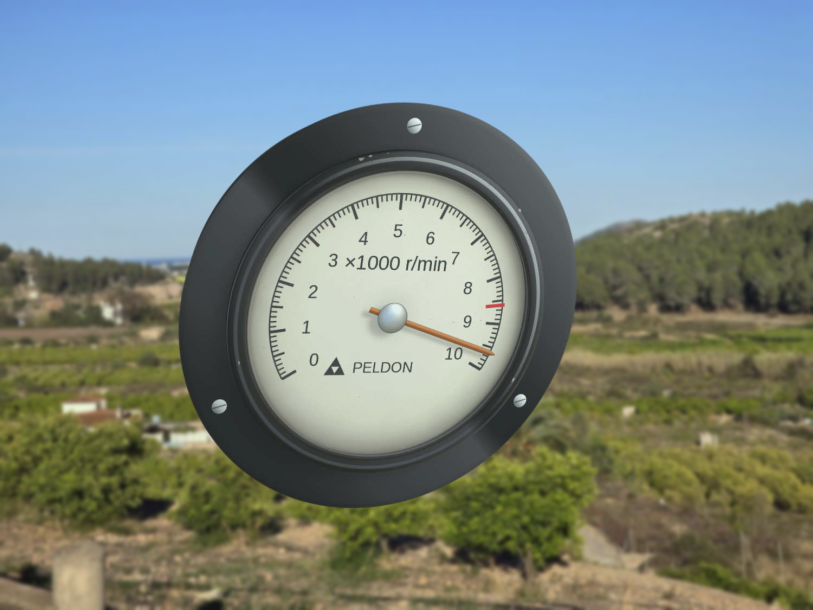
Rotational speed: value=9600 unit=rpm
